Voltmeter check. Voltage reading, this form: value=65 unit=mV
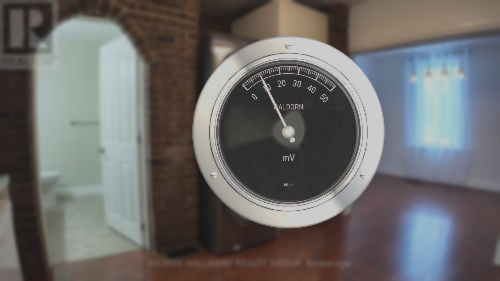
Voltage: value=10 unit=mV
